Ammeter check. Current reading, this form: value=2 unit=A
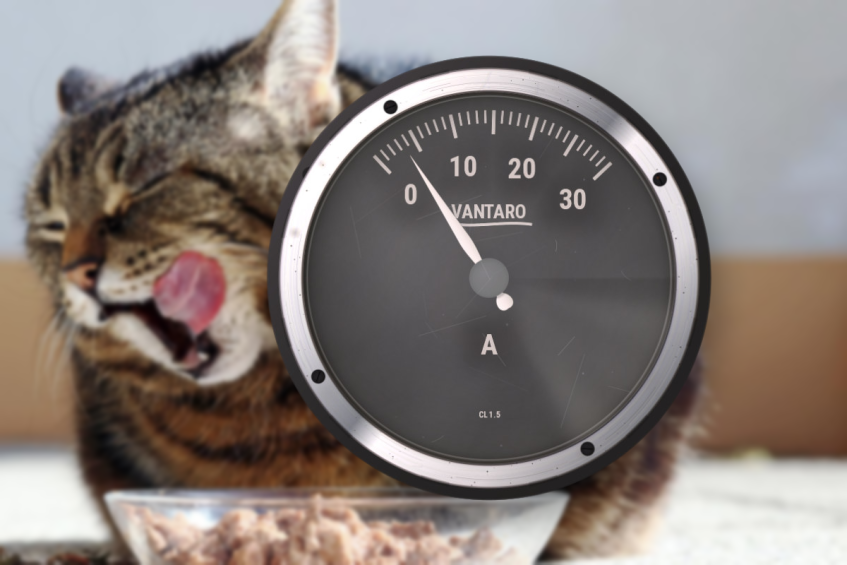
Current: value=3.5 unit=A
